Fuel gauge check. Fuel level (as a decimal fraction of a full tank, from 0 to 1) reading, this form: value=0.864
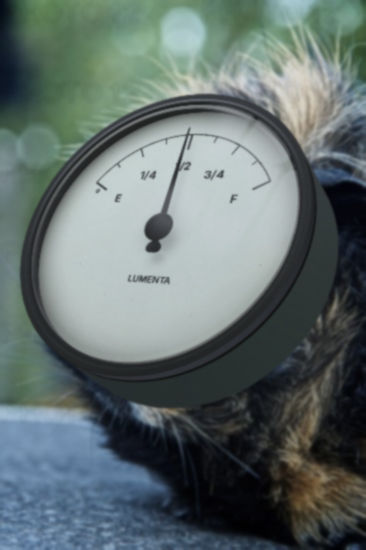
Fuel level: value=0.5
